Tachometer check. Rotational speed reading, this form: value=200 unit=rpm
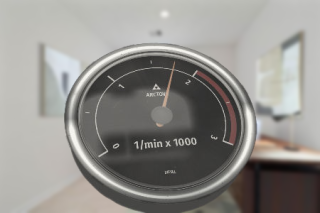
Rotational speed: value=1750 unit=rpm
